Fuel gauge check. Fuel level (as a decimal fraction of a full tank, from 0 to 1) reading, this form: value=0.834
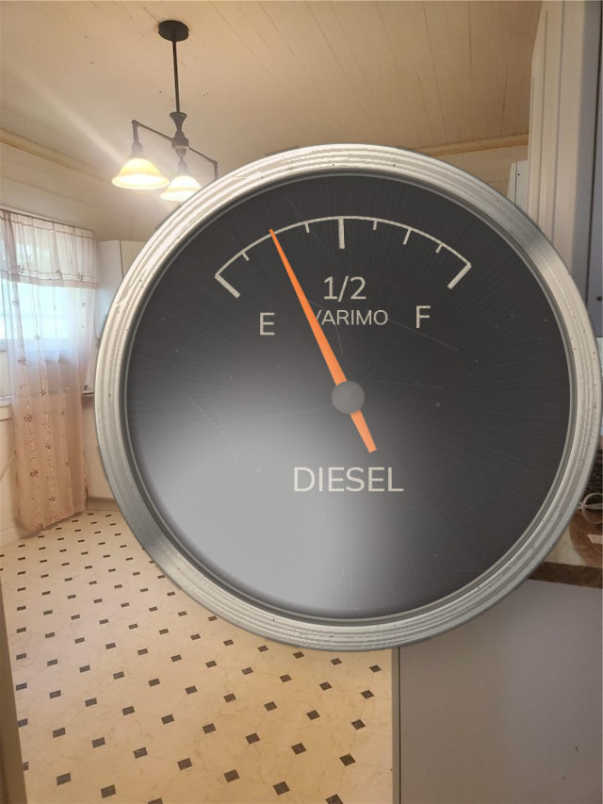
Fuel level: value=0.25
